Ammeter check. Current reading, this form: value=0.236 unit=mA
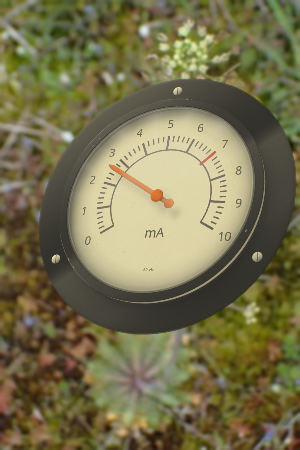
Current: value=2.6 unit=mA
